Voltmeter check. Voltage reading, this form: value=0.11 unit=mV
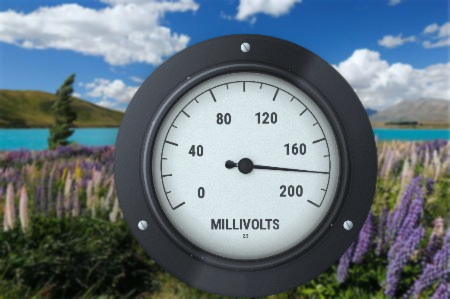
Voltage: value=180 unit=mV
